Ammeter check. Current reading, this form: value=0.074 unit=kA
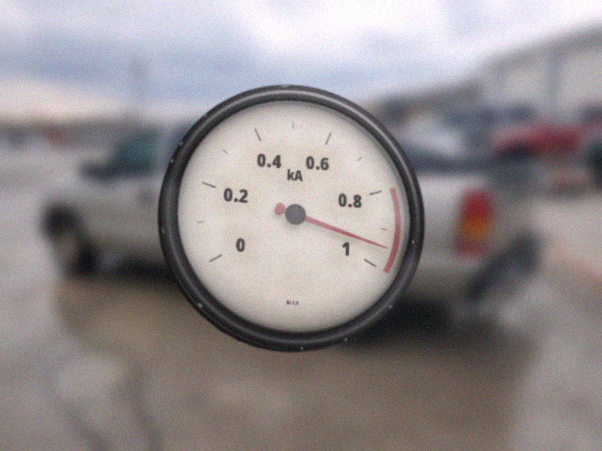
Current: value=0.95 unit=kA
